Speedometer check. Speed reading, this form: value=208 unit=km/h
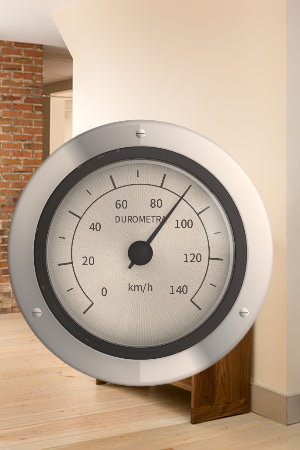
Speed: value=90 unit=km/h
